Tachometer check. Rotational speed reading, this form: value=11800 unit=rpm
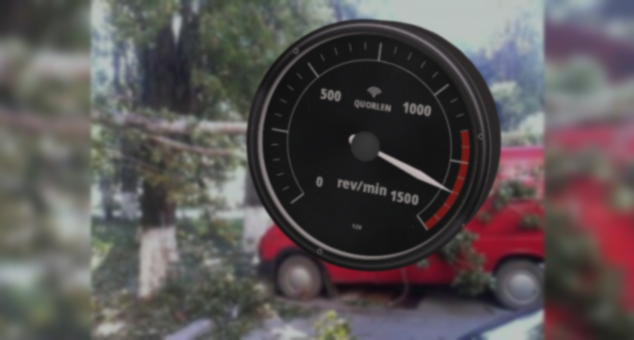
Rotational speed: value=1350 unit=rpm
